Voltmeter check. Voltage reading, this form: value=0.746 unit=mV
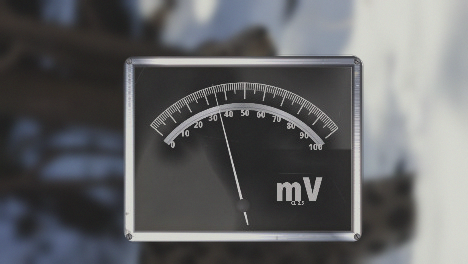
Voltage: value=35 unit=mV
